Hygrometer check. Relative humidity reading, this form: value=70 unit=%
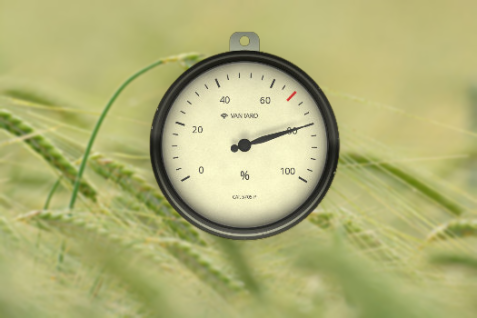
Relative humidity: value=80 unit=%
